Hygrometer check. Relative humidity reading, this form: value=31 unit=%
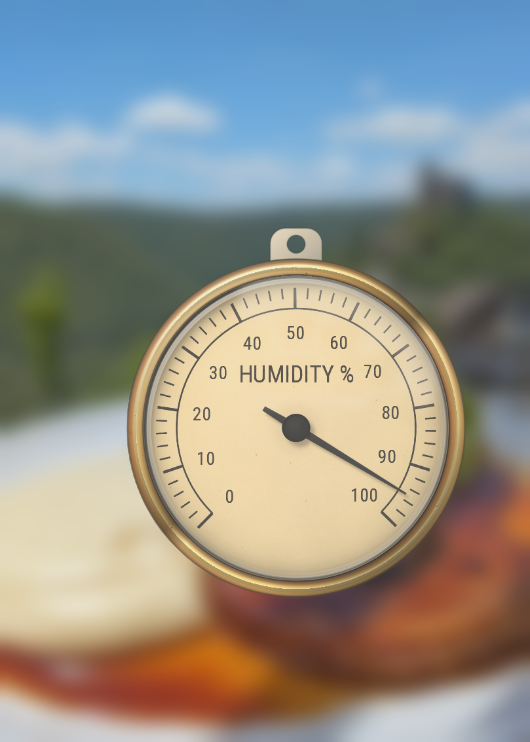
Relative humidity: value=95 unit=%
